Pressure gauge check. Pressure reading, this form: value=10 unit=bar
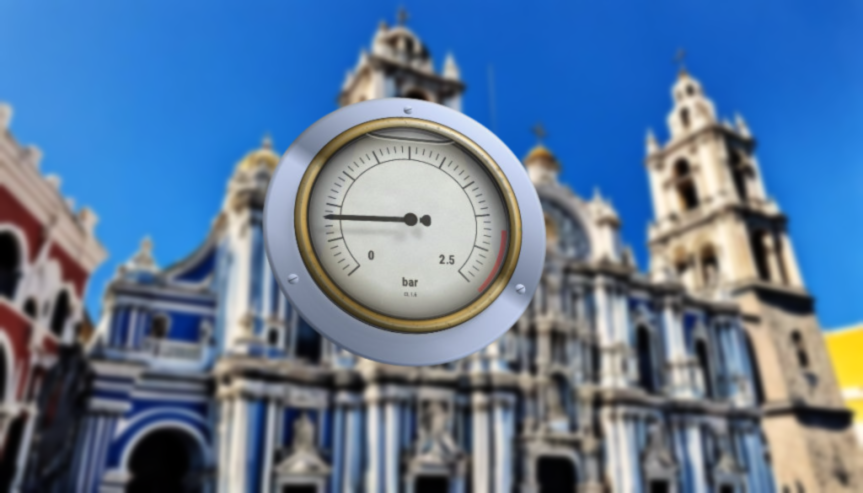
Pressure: value=0.4 unit=bar
